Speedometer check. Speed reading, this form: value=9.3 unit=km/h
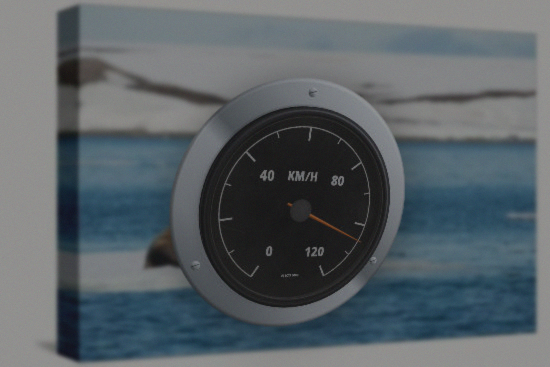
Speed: value=105 unit=km/h
